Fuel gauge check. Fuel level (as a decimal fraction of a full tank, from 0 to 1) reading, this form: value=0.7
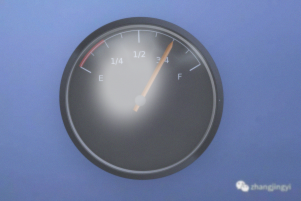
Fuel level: value=0.75
